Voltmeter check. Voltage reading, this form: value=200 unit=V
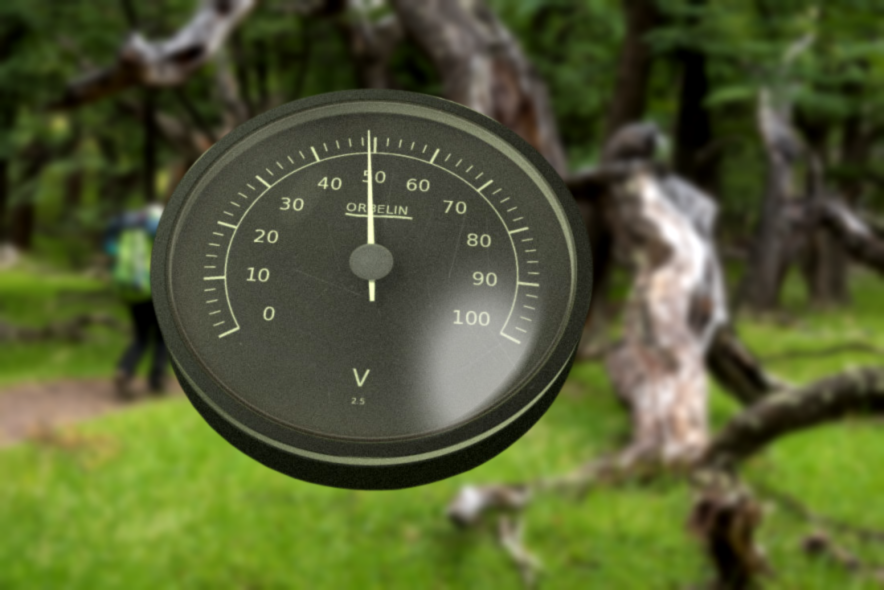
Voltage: value=49 unit=V
